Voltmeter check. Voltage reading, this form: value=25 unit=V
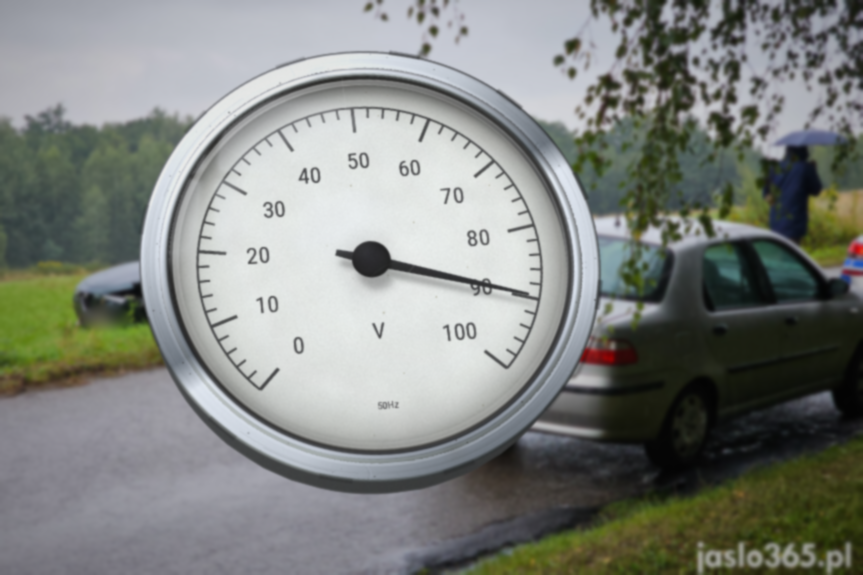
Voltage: value=90 unit=V
